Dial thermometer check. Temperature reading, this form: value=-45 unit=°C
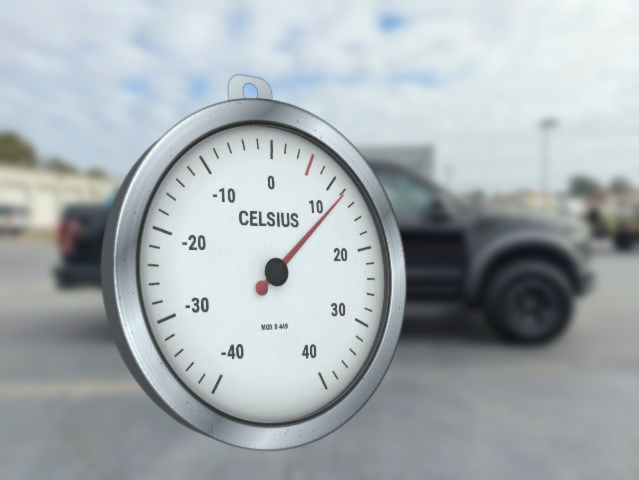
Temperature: value=12 unit=°C
